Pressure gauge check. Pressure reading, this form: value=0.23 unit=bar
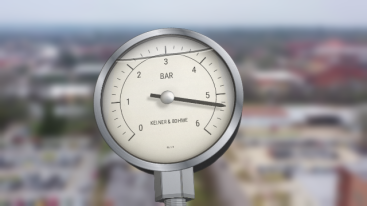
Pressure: value=5.3 unit=bar
